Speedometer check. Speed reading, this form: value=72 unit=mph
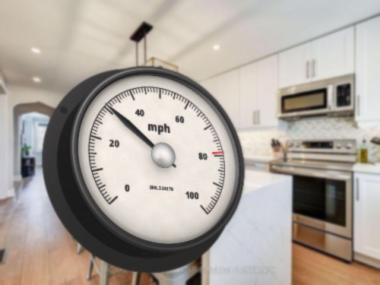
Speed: value=30 unit=mph
